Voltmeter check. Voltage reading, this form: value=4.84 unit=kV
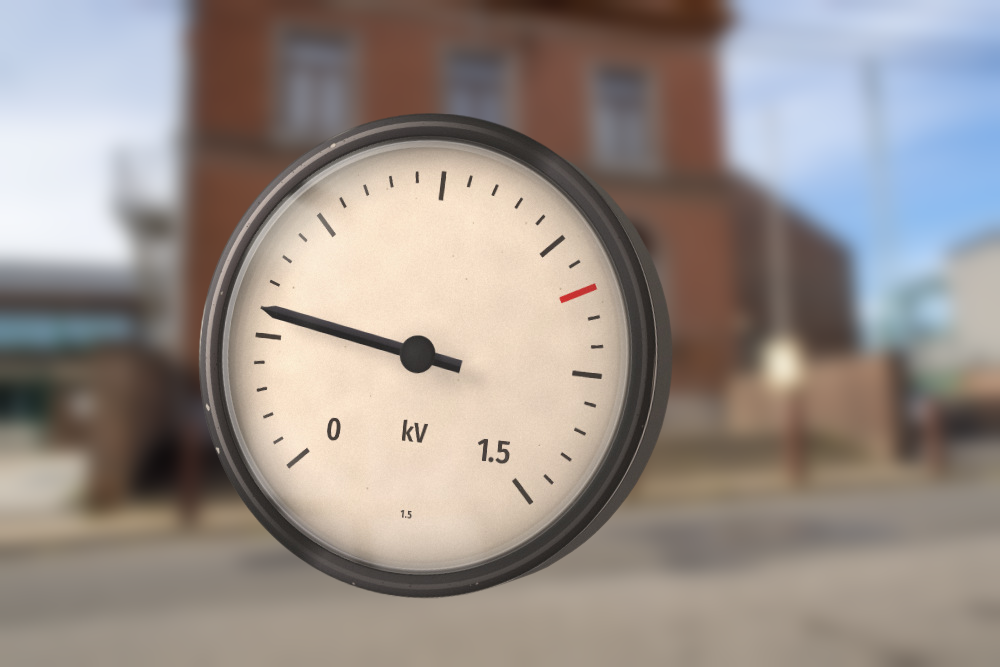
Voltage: value=0.3 unit=kV
